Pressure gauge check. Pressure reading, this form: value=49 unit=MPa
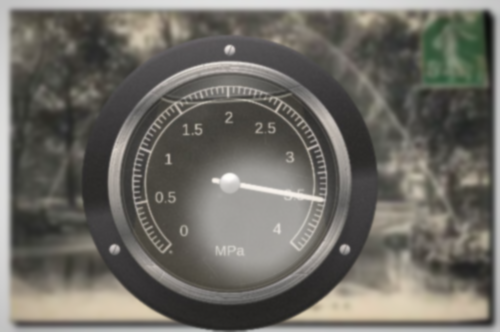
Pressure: value=3.5 unit=MPa
